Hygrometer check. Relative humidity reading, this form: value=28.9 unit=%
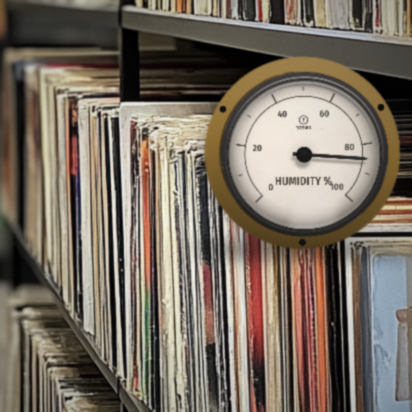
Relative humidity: value=85 unit=%
